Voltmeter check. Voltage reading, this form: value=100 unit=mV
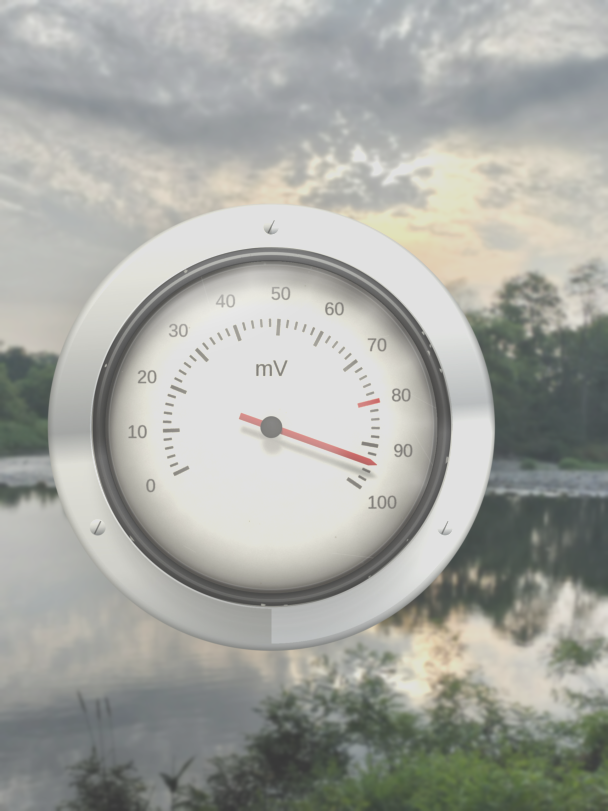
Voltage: value=94 unit=mV
